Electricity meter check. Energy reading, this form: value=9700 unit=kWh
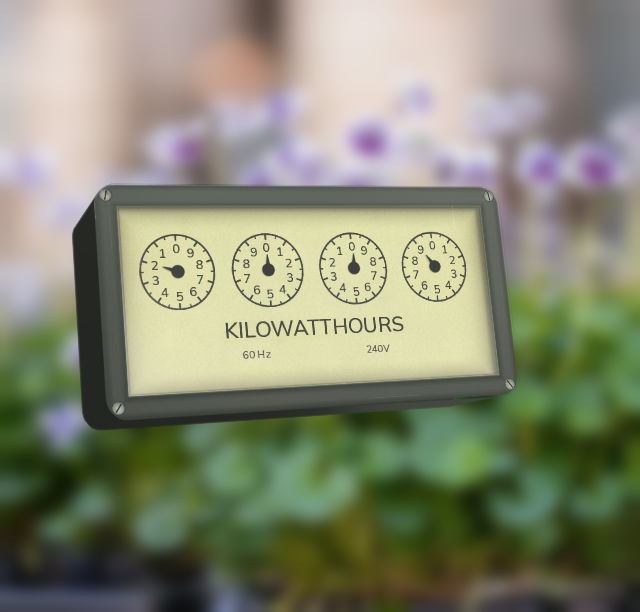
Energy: value=1999 unit=kWh
